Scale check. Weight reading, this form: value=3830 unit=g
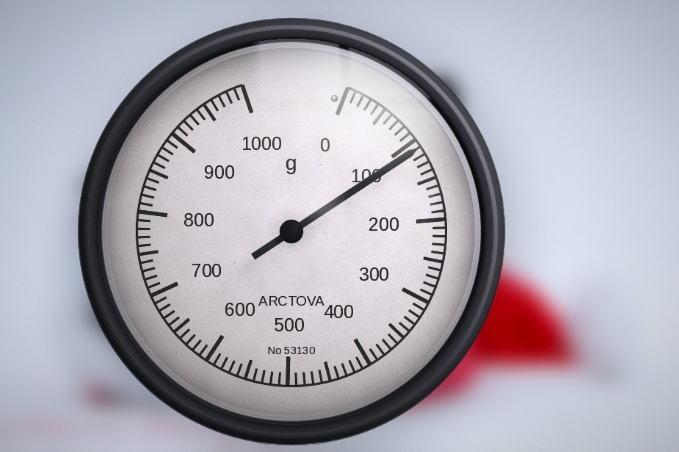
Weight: value=110 unit=g
